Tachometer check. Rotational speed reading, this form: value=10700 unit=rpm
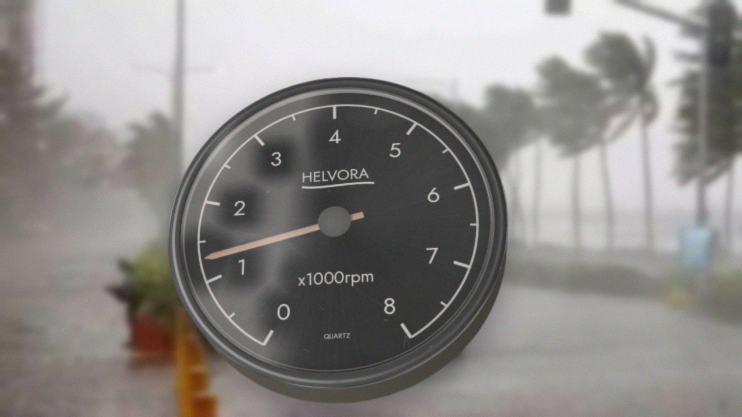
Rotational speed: value=1250 unit=rpm
